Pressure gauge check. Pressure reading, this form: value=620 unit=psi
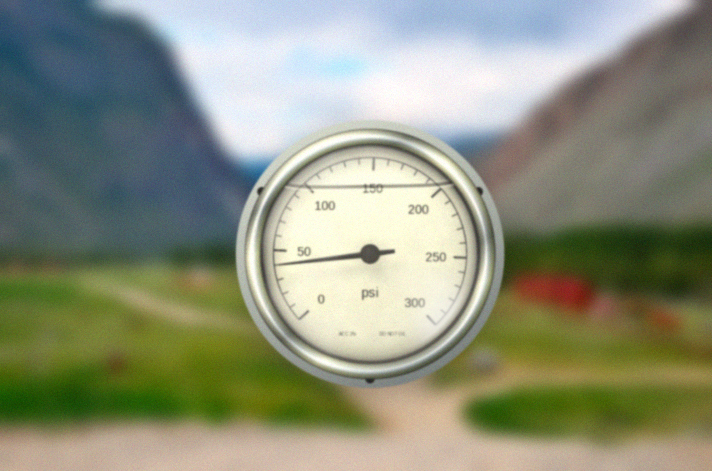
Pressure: value=40 unit=psi
